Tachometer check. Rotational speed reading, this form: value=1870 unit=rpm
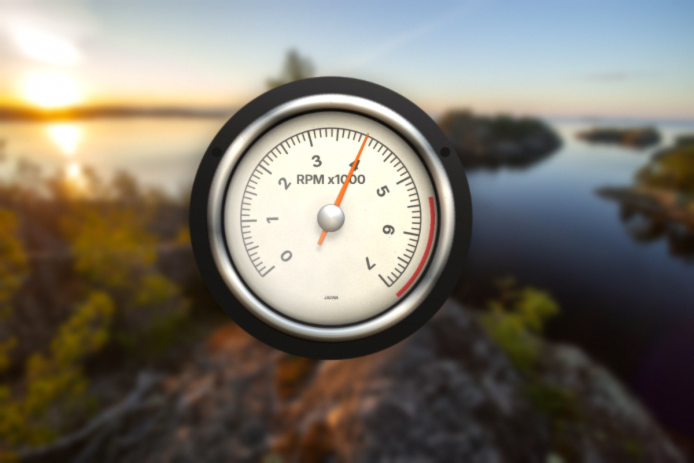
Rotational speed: value=4000 unit=rpm
